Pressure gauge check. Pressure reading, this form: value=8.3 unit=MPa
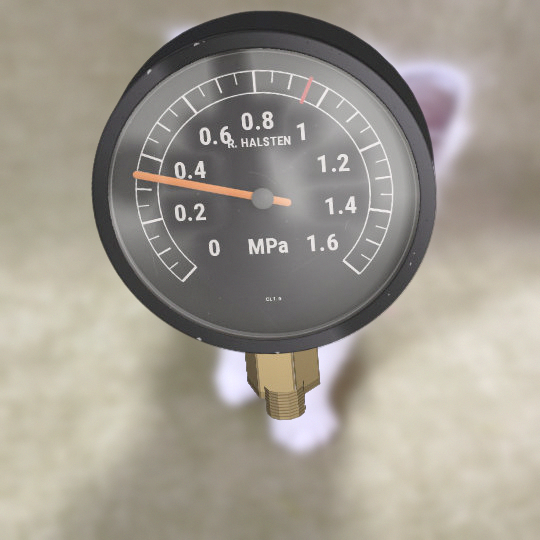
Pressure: value=0.35 unit=MPa
